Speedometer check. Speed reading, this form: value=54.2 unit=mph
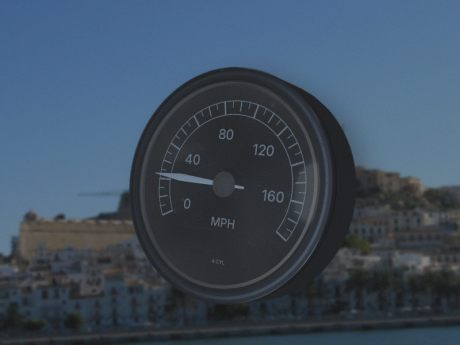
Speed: value=22.5 unit=mph
